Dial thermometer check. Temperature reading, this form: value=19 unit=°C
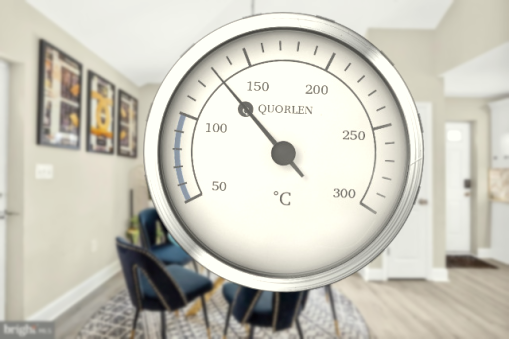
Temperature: value=130 unit=°C
